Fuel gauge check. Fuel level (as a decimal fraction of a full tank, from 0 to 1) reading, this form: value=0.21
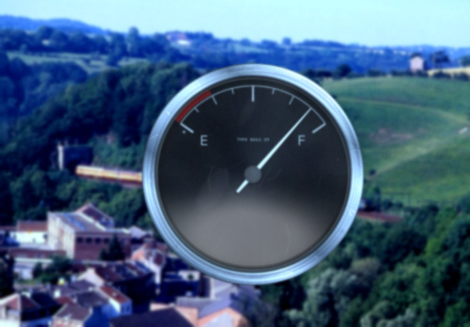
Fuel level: value=0.875
